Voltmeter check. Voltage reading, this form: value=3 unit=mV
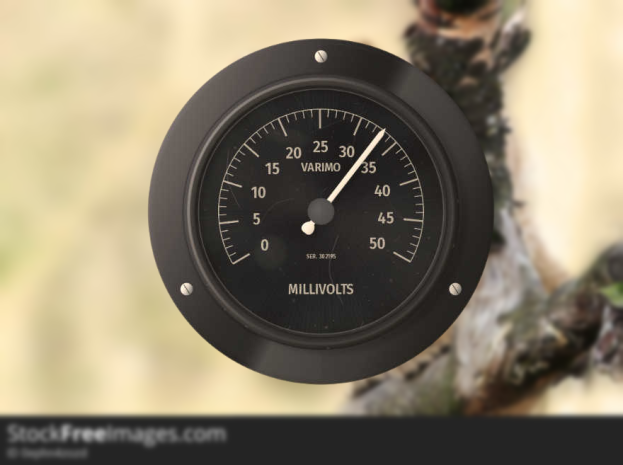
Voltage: value=33 unit=mV
